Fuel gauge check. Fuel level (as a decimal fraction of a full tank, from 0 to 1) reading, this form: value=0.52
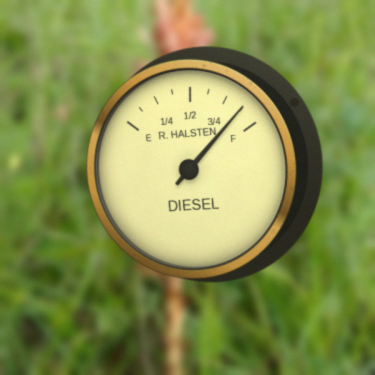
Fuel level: value=0.875
